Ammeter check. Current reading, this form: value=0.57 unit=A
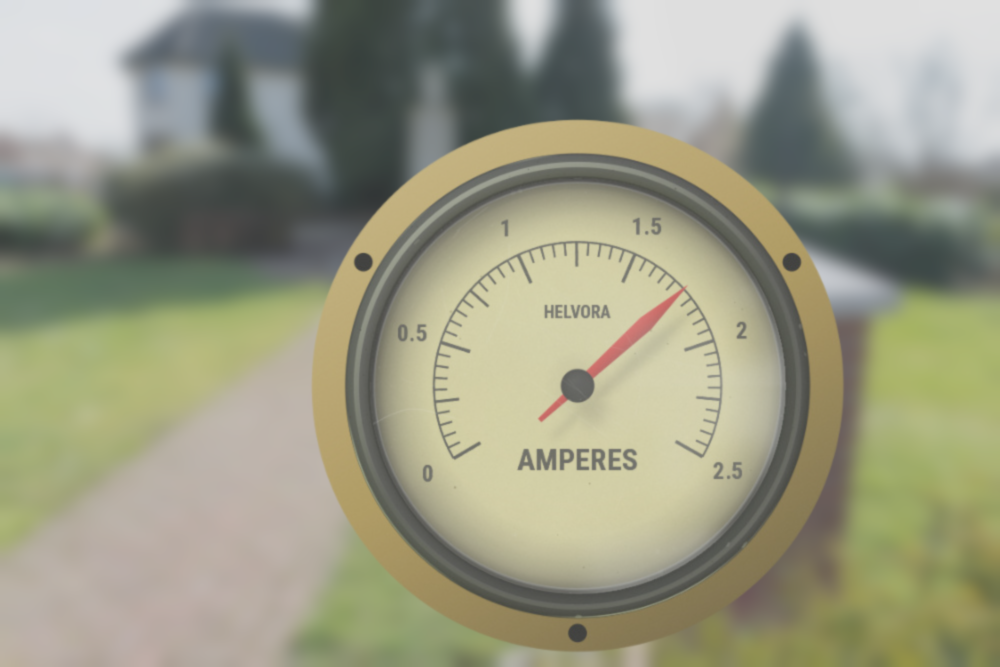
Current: value=1.75 unit=A
